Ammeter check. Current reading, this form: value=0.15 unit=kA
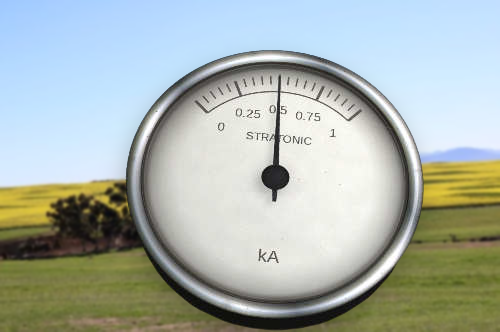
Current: value=0.5 unit=kA
